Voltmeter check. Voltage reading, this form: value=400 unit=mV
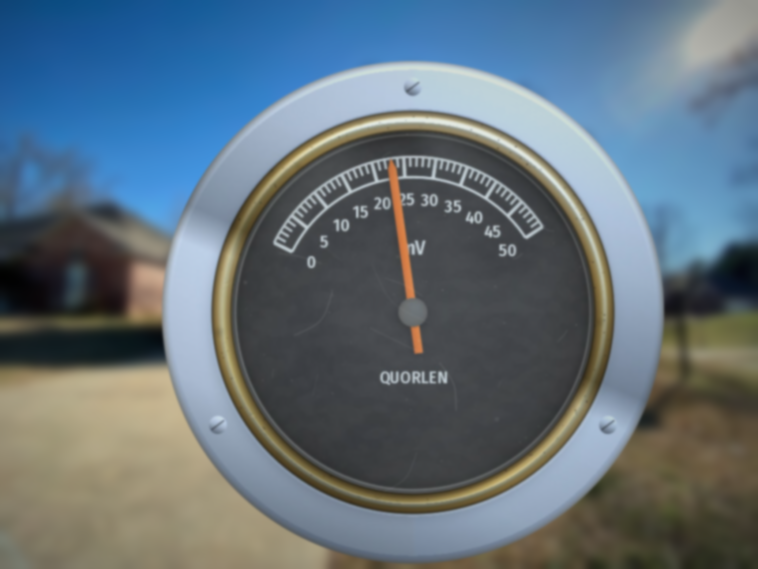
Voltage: value=23 unit=mV
